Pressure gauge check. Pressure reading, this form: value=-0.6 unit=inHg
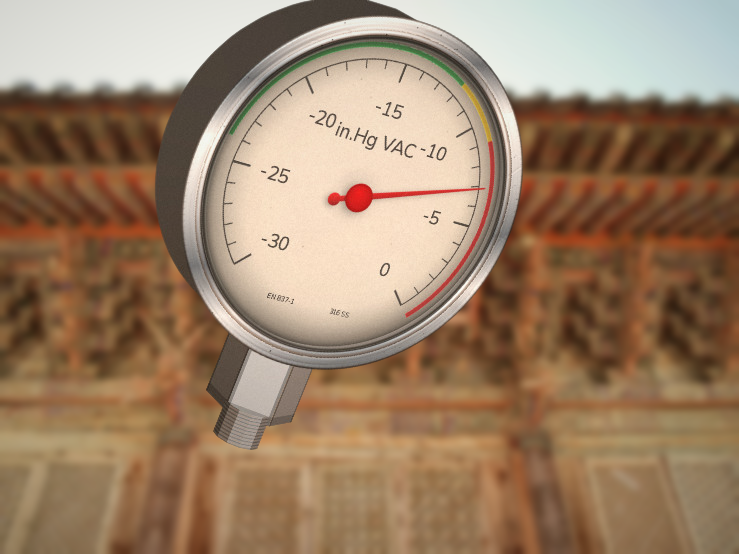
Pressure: value=-7 unit=inHg
